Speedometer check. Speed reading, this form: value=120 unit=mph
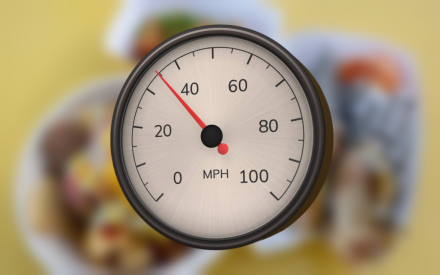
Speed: value=35 unit=mph
